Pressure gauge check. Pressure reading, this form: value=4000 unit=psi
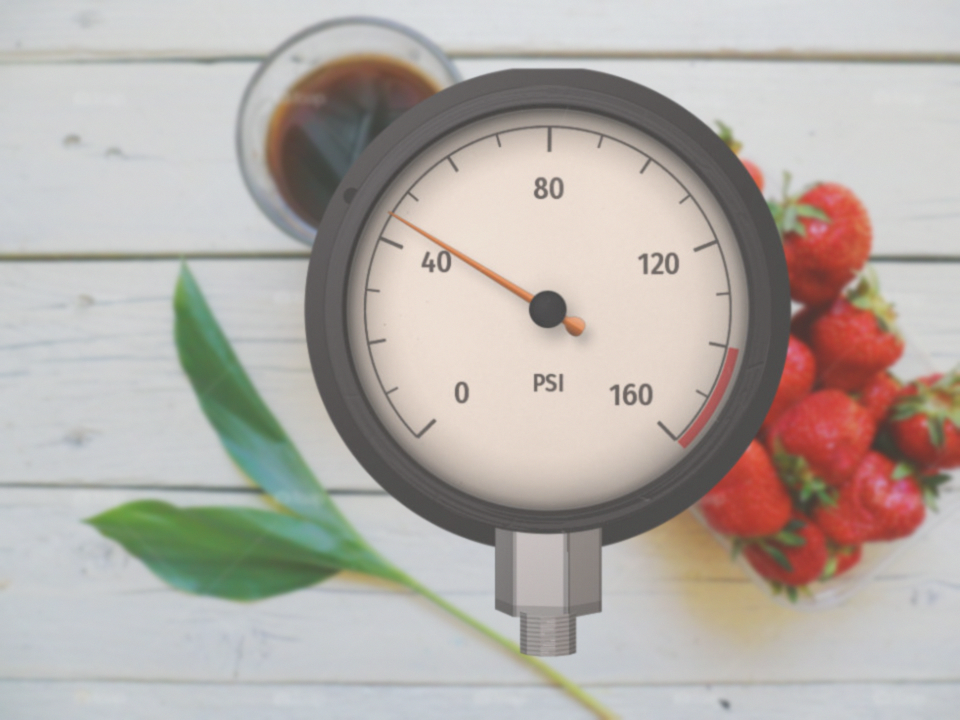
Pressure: value=45 unit=psi
